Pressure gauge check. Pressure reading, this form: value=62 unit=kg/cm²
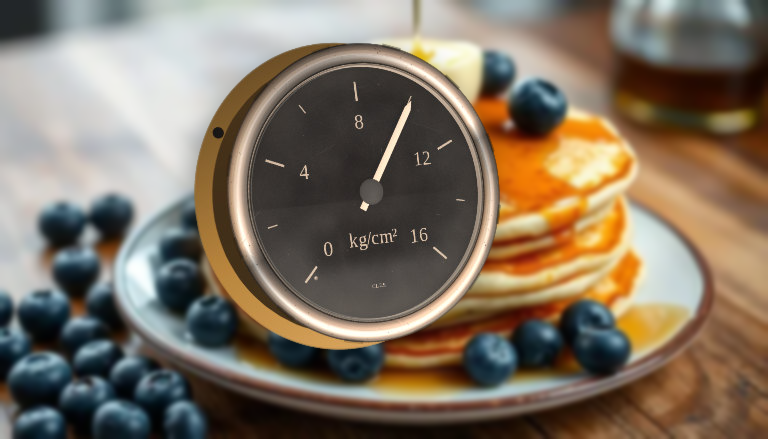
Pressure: value=10 unit=kg/cm²
